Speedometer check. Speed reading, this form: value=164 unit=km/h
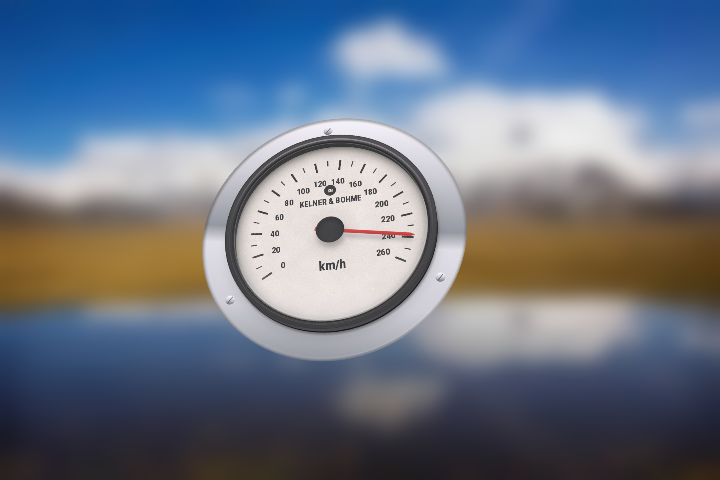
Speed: value=240 unit=km/h
